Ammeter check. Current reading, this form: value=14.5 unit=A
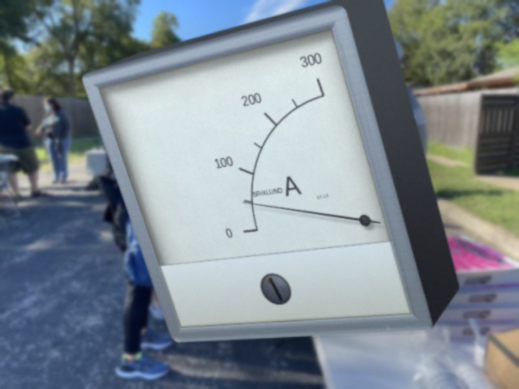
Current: value=50 unit=A
